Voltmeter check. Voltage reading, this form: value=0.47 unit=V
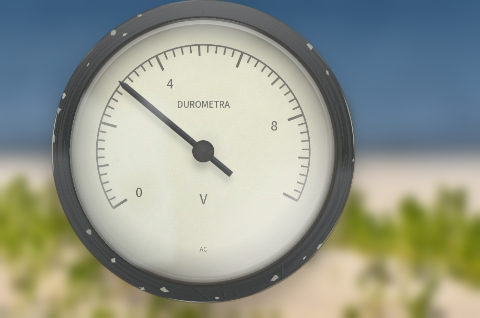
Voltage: value=3 unit=V
